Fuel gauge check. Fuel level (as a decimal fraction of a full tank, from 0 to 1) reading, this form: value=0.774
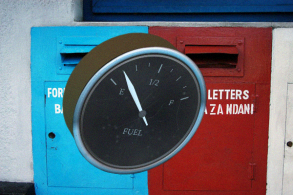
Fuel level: value=0.125
